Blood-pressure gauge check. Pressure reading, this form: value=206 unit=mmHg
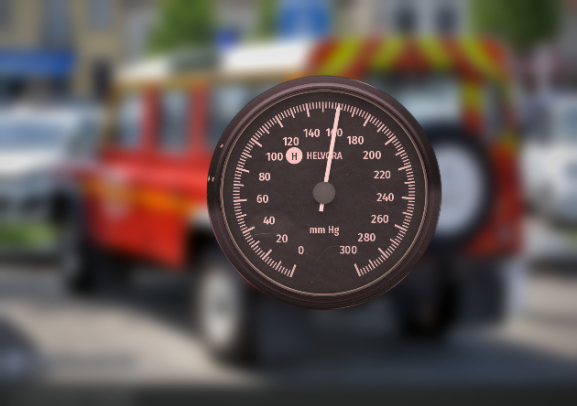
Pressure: value=160 unit=mmHg
